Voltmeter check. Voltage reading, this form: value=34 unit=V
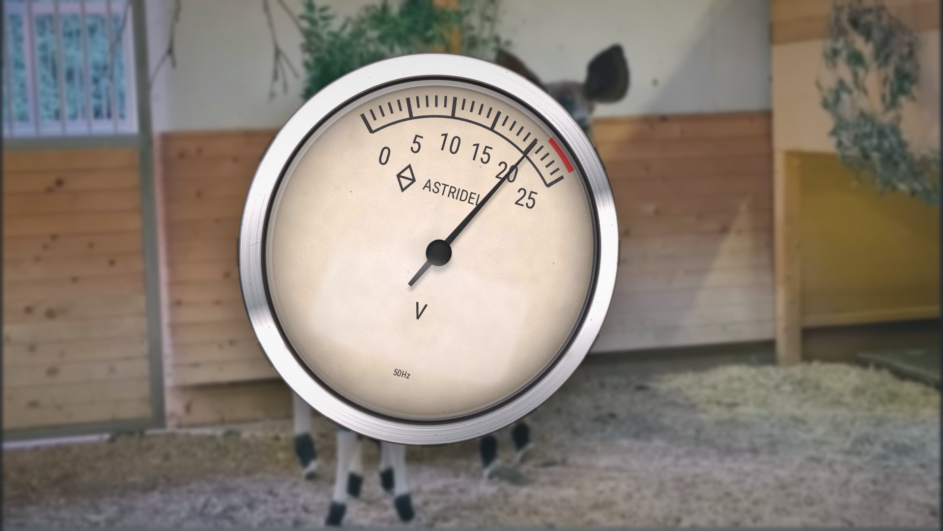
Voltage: value=20 unit=V
